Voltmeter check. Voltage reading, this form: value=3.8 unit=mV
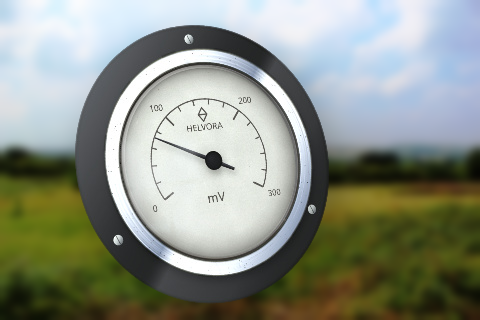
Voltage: value=70 unit=mV
